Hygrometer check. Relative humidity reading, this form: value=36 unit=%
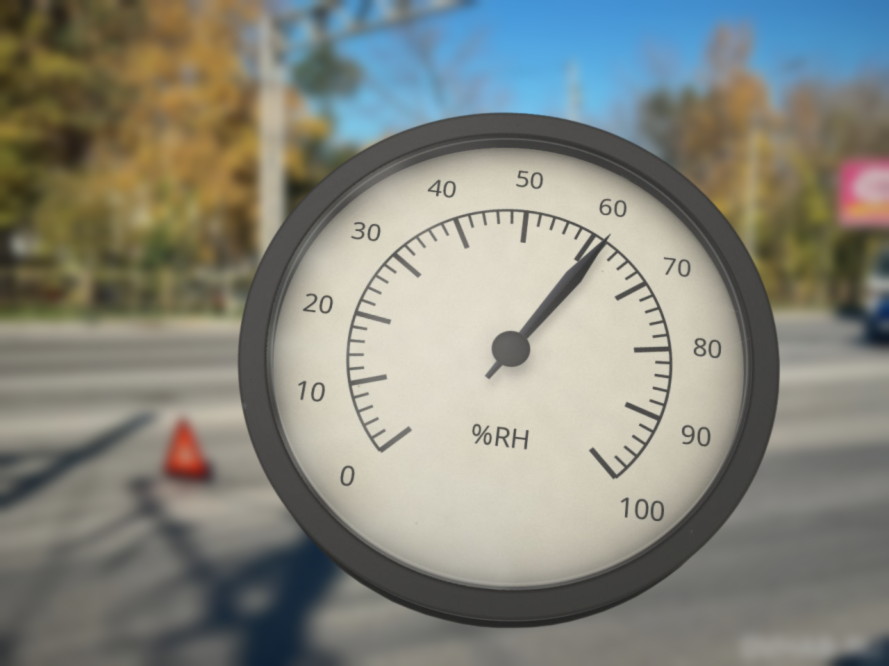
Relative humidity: value=62 unit=%
